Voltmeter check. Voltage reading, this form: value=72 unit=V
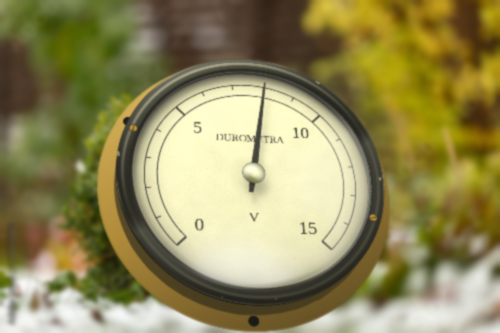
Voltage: value=8 unit=V
